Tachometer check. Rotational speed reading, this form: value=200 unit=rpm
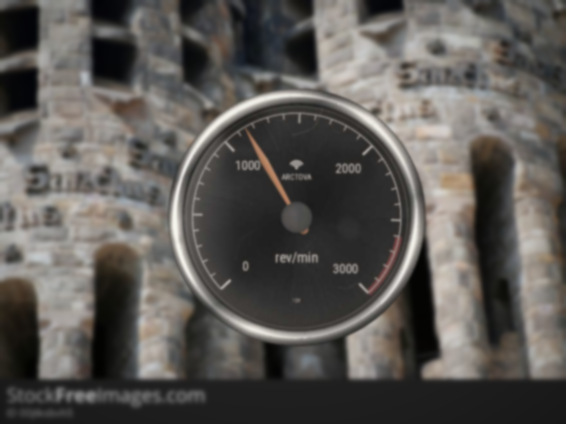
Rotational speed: value=1150 unit=rpm
